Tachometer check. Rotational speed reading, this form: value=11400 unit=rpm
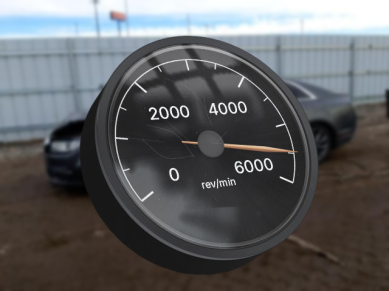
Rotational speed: value=5500 unit=rpm
